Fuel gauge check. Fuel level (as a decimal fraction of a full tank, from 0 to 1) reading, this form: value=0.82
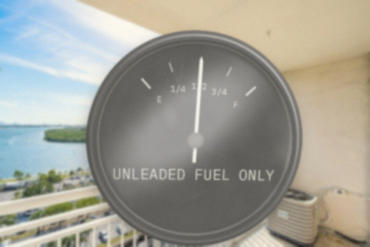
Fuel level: value=0.5
